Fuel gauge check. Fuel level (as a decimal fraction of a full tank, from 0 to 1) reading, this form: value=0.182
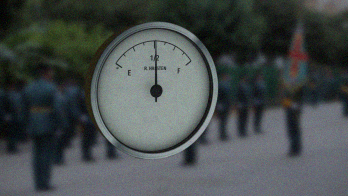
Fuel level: value=0.5
